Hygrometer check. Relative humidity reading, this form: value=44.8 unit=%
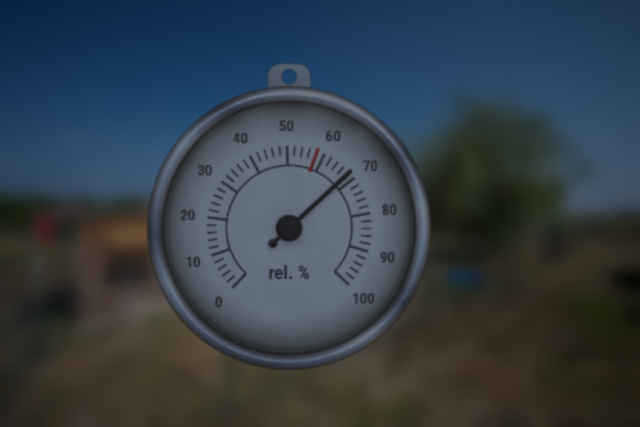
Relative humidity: value=68 unit=%
